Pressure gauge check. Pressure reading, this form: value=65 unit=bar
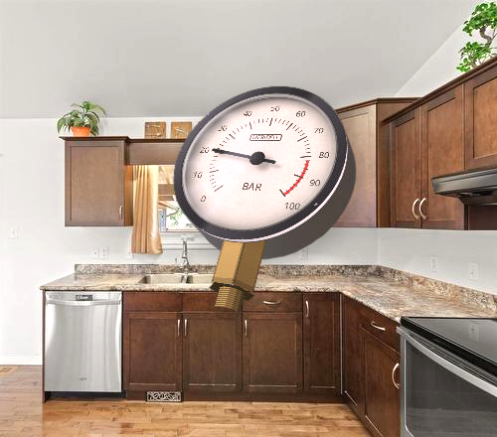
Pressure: value=20 unit=bar
